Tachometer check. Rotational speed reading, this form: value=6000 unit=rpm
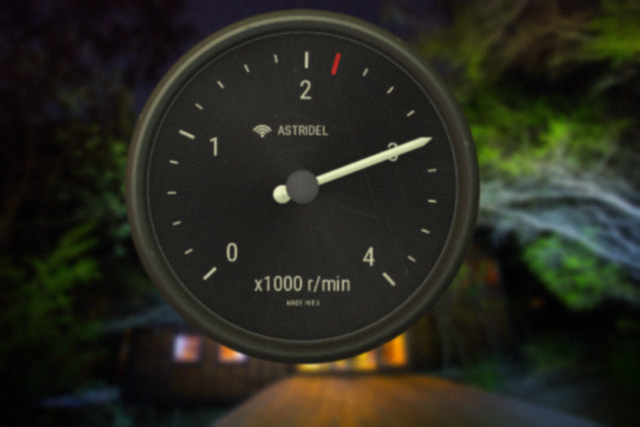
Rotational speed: value=3000 unit=rpm
